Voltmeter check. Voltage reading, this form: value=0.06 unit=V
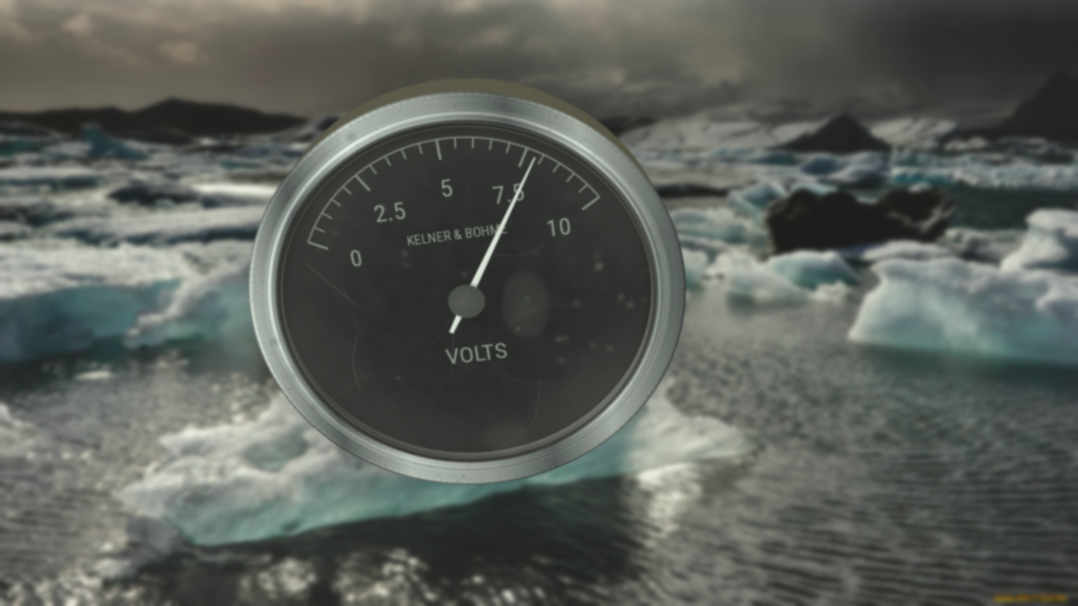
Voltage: value=7.75 unit=V
